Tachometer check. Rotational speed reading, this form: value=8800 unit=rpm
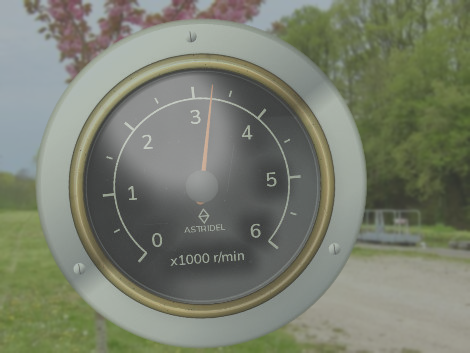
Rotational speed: value=3250 unit=rpm
